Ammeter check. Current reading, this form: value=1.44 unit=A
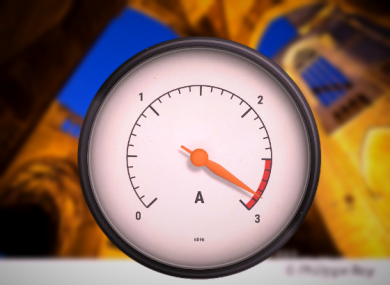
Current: value=2.85 unit=A
